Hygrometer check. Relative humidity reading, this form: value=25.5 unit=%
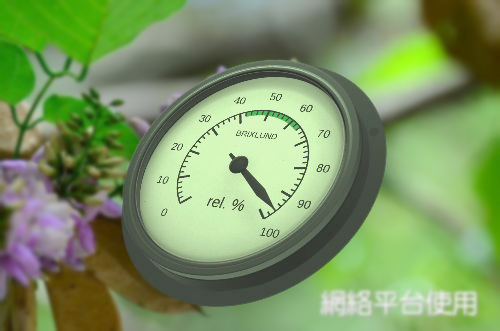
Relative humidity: value=96 unit=%
